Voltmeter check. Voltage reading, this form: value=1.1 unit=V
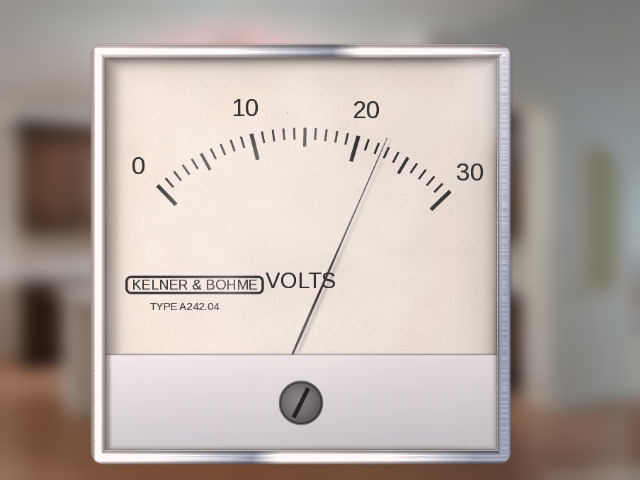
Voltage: value=22.5 unit=V
